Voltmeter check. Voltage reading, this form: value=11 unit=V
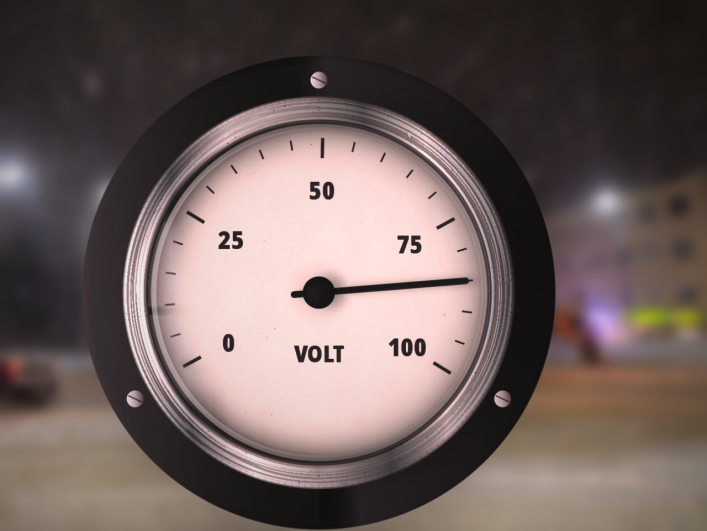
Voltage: value=85 unit=V
